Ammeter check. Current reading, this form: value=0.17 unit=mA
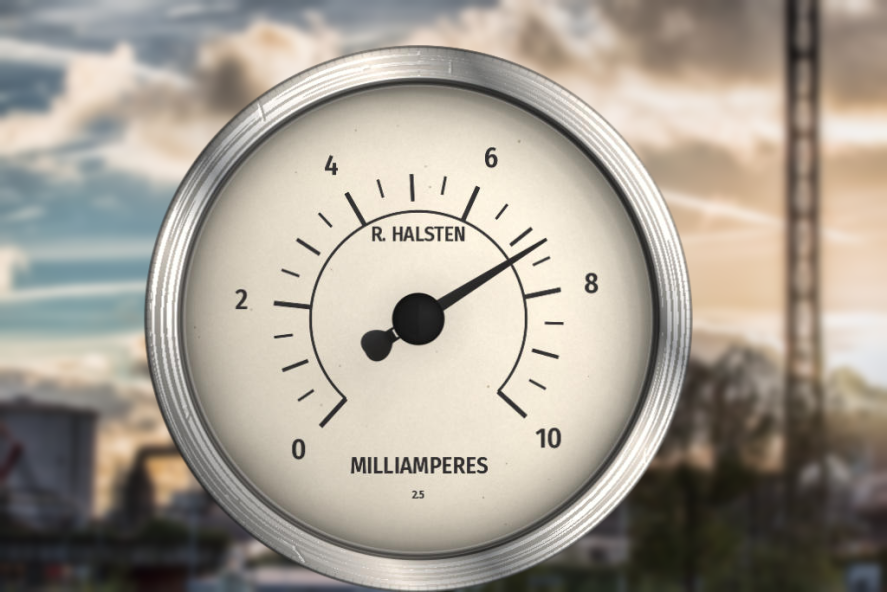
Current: value=7.25 unit=mA
